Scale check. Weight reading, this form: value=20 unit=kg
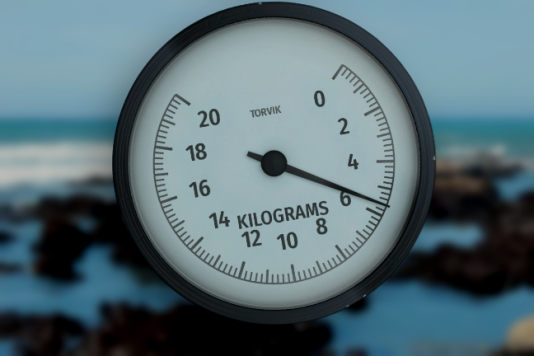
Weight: value=5.6 unit=kg
